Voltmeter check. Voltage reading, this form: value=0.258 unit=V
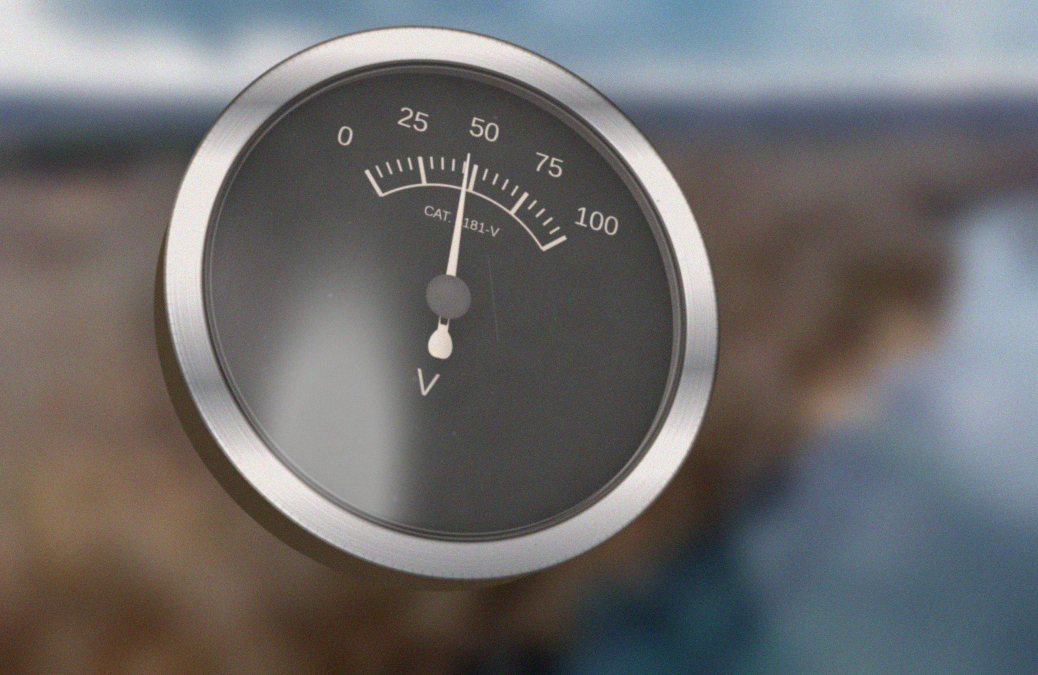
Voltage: value=45 unit=V
